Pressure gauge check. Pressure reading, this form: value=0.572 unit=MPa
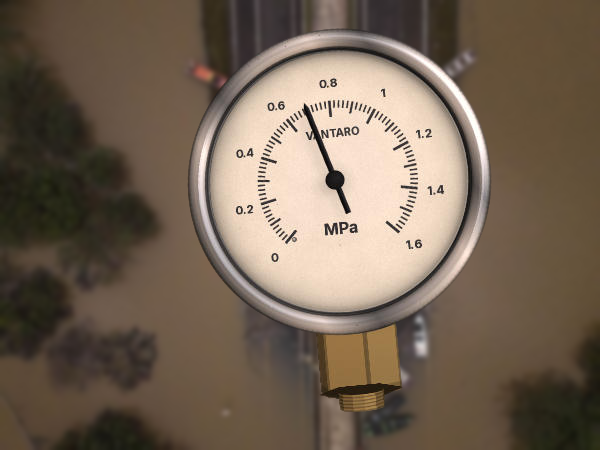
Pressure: value=0.7 unit=MPa
